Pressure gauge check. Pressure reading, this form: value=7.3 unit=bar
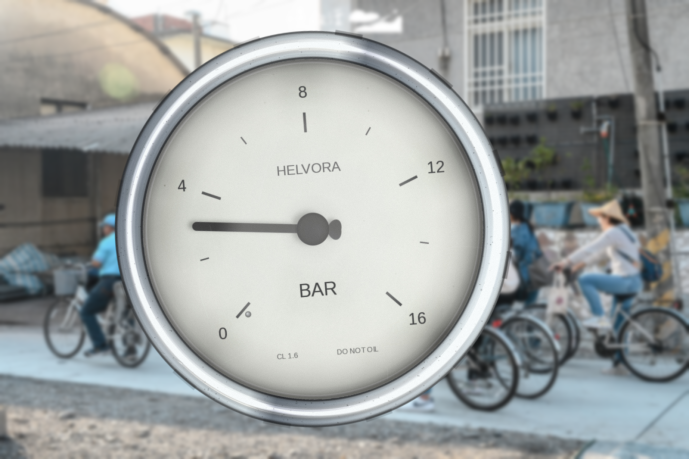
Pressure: value=3 unit=bar
